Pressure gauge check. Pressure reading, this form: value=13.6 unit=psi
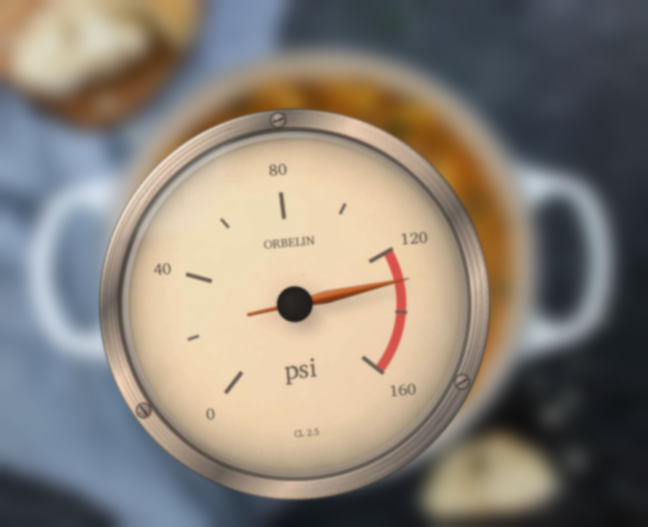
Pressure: value=130 unit=psi
